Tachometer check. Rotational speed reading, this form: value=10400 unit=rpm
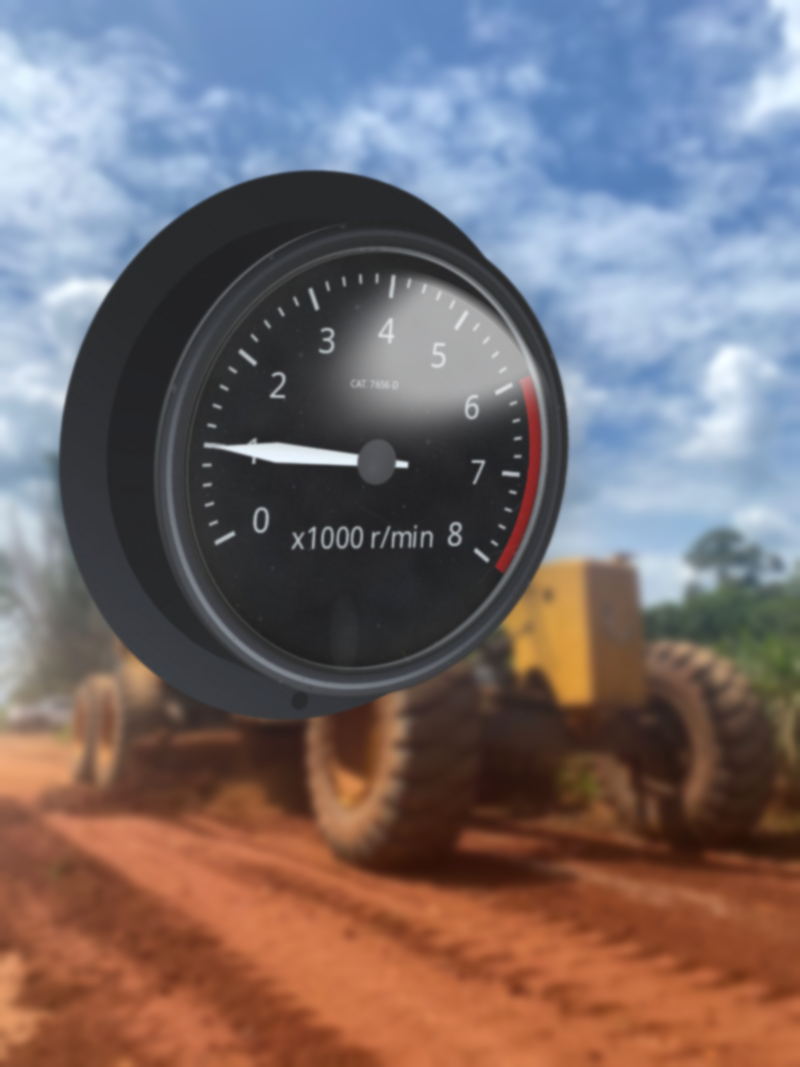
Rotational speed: value=1000 unit=rpm
